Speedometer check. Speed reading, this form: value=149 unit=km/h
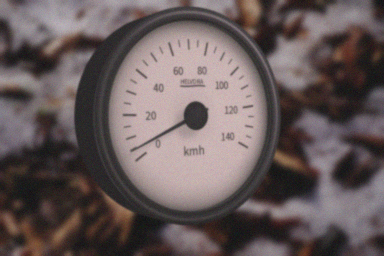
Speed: value=5 unit=km/h
